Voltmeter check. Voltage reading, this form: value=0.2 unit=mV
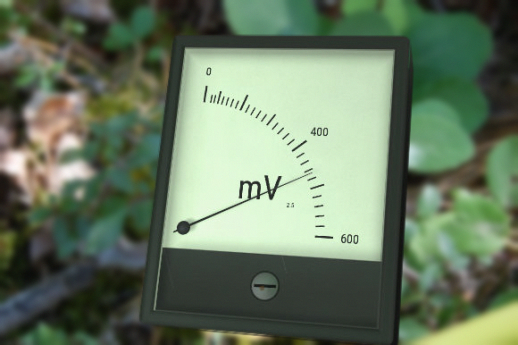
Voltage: value=470 unit=mV
